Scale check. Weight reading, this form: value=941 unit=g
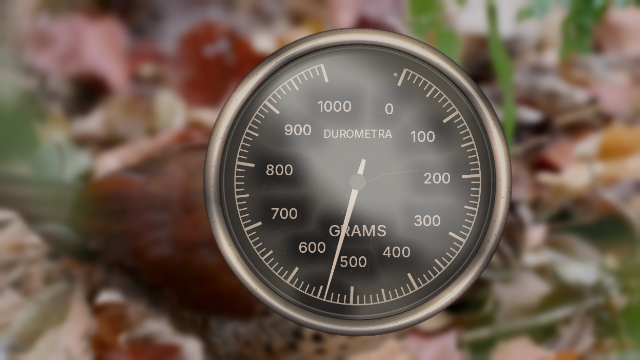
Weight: value=540 unit=g
